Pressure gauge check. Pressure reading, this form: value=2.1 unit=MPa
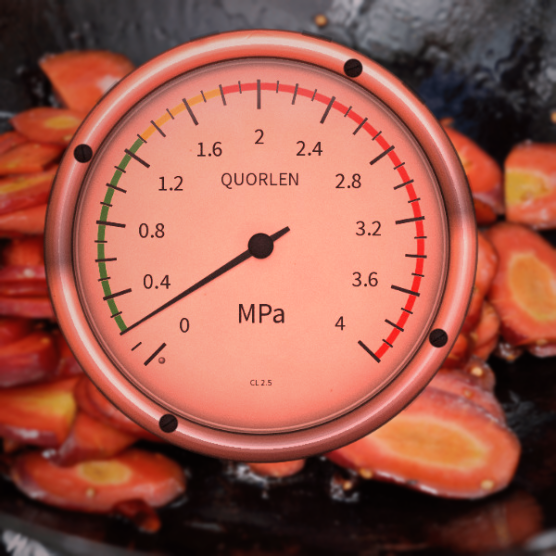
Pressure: value=0.2 unit=MPa
